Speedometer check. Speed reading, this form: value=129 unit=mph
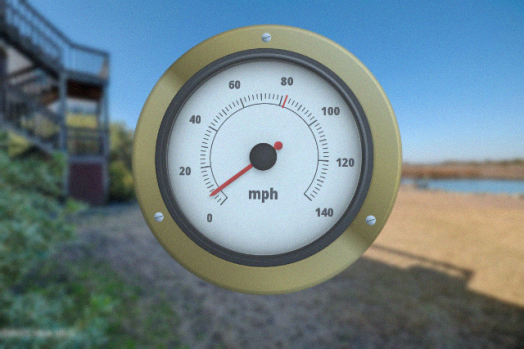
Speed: value=6 unit=mph
